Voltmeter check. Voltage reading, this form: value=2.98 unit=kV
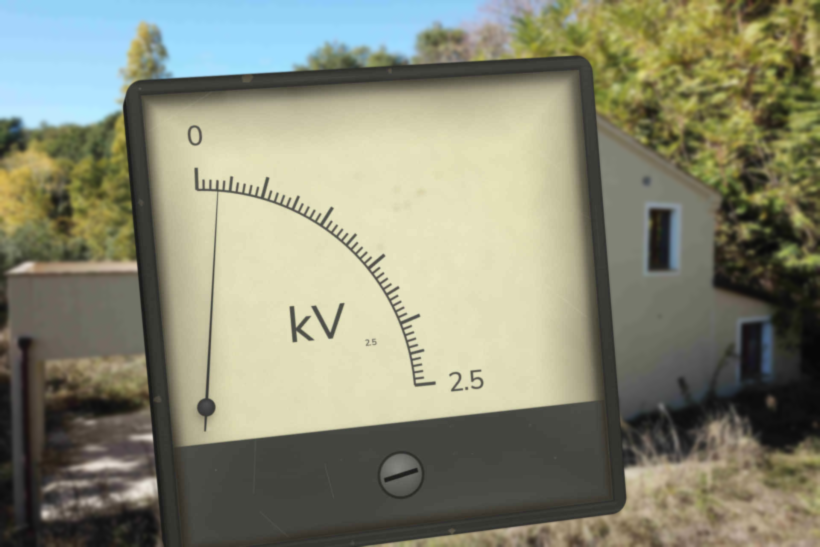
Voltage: value=0.15 unit=kV
